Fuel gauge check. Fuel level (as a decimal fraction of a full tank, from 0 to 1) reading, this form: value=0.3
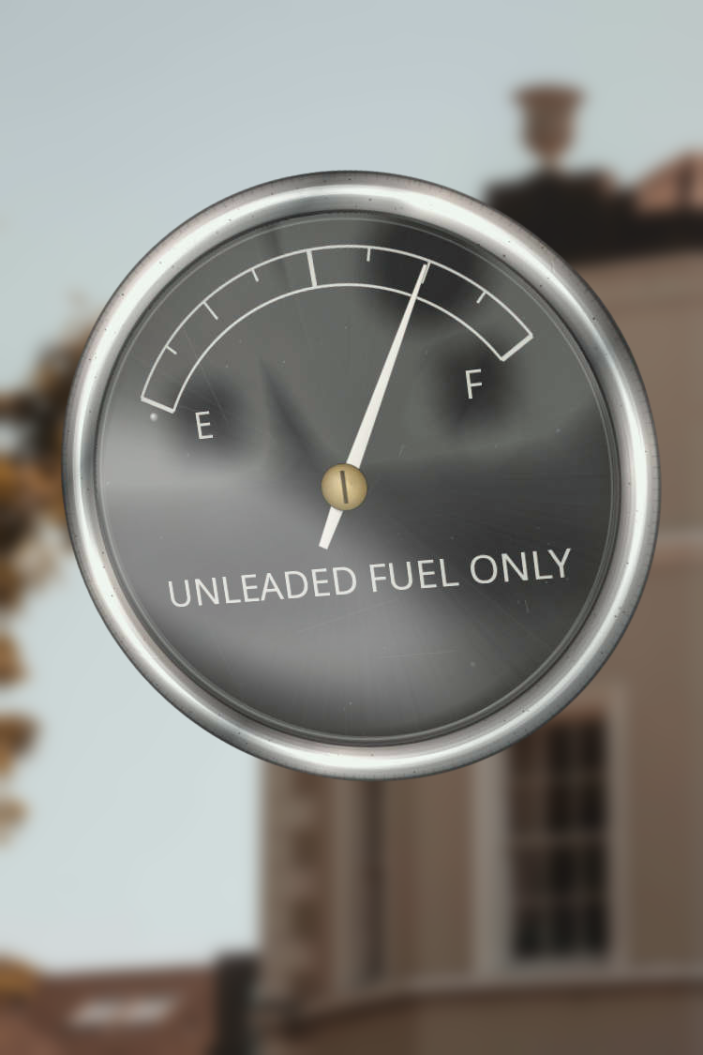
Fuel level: value=0.75
